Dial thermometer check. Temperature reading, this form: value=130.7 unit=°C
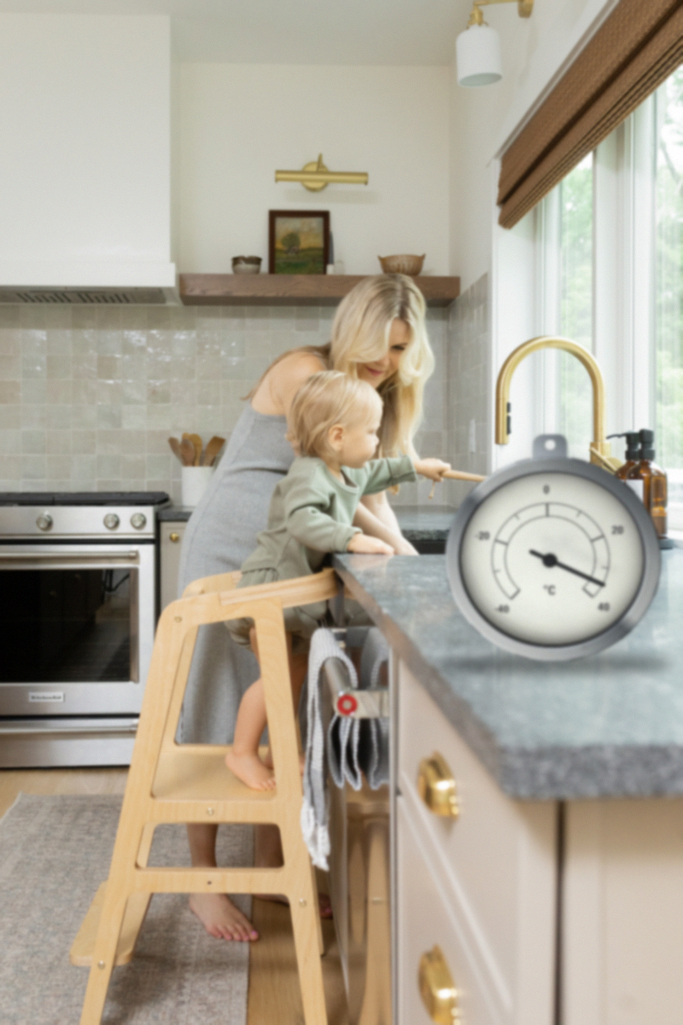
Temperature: value=35 unit=°C
